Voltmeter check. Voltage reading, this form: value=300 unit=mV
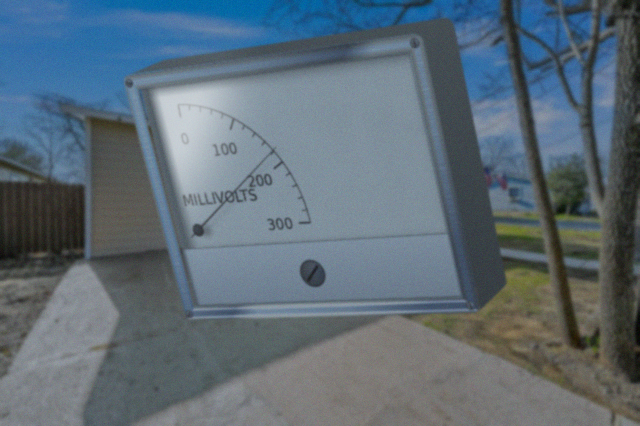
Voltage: value=180 unit=mV
